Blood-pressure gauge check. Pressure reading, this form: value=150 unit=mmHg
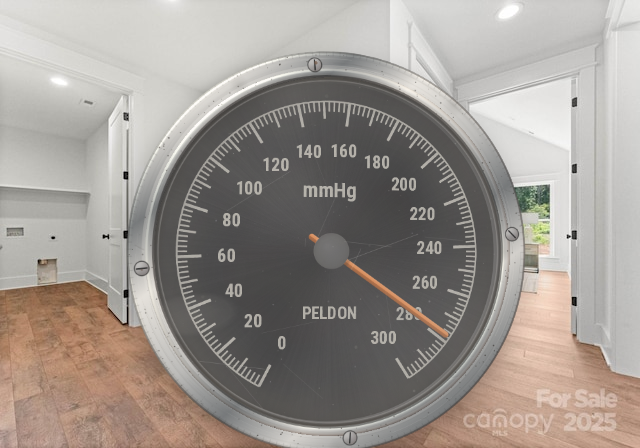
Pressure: value=278 unit=mmHg
